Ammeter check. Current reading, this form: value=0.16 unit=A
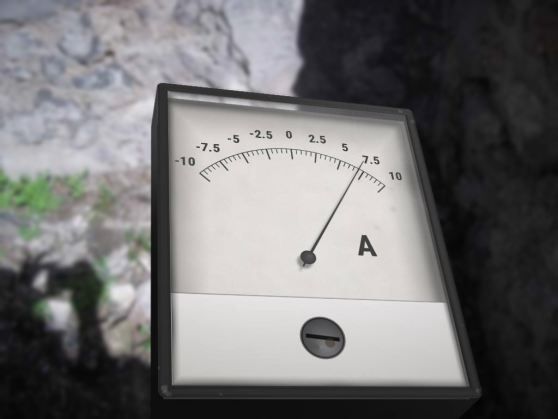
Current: value=7 unit=A
